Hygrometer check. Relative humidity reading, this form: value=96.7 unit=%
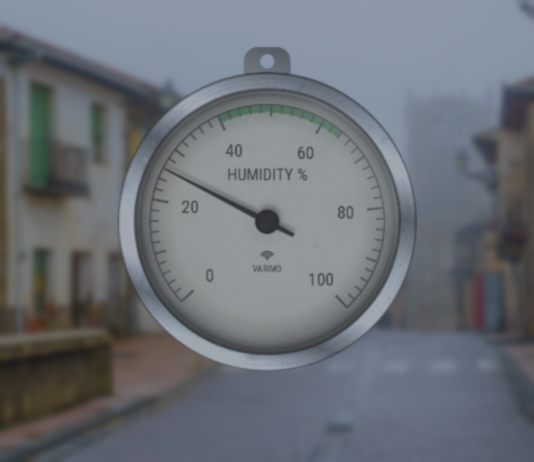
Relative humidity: value=26 unit=%
